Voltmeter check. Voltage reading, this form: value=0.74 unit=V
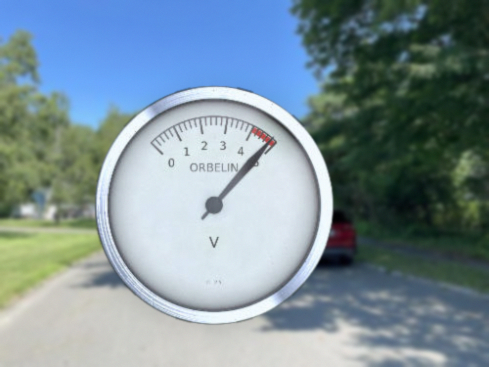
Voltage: value=4.8 unit=V
